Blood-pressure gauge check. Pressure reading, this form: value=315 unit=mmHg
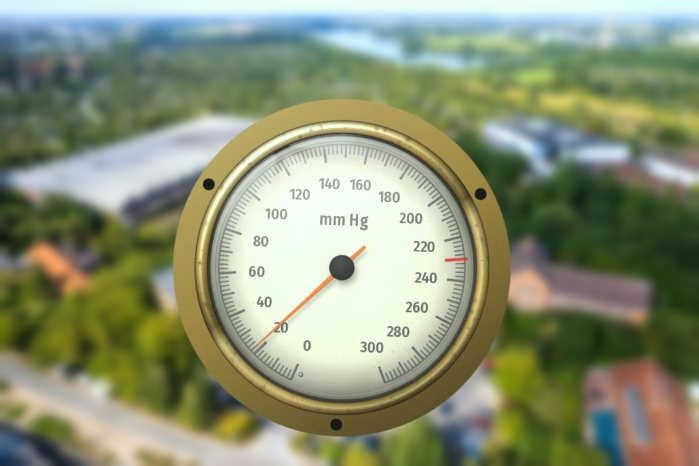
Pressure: value=22 unit=mmHg
